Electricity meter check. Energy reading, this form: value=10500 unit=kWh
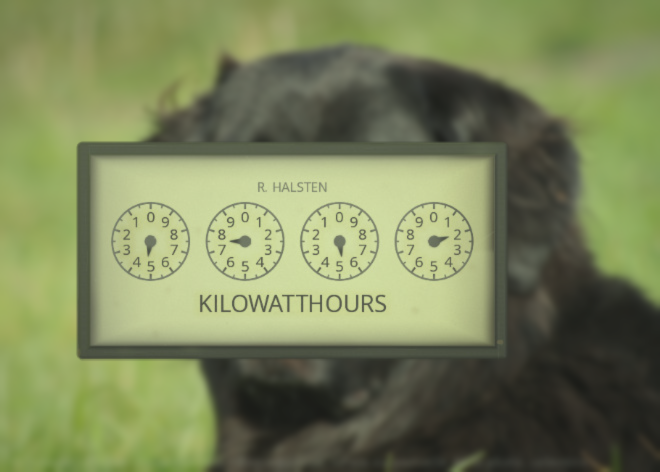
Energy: value=4752 unit=kWh
